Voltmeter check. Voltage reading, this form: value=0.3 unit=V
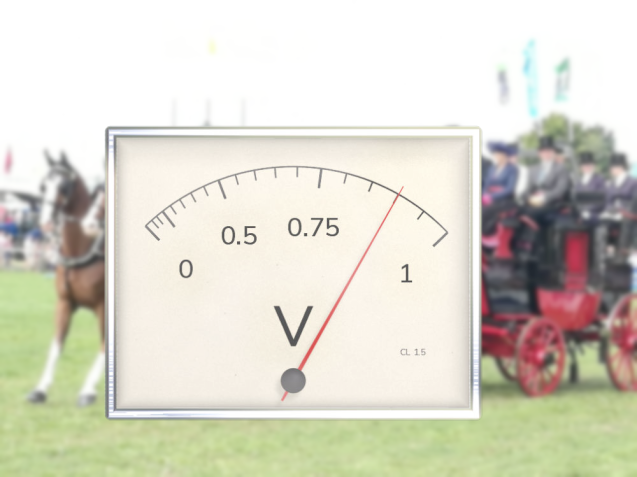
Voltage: value=0.9 unit=V
